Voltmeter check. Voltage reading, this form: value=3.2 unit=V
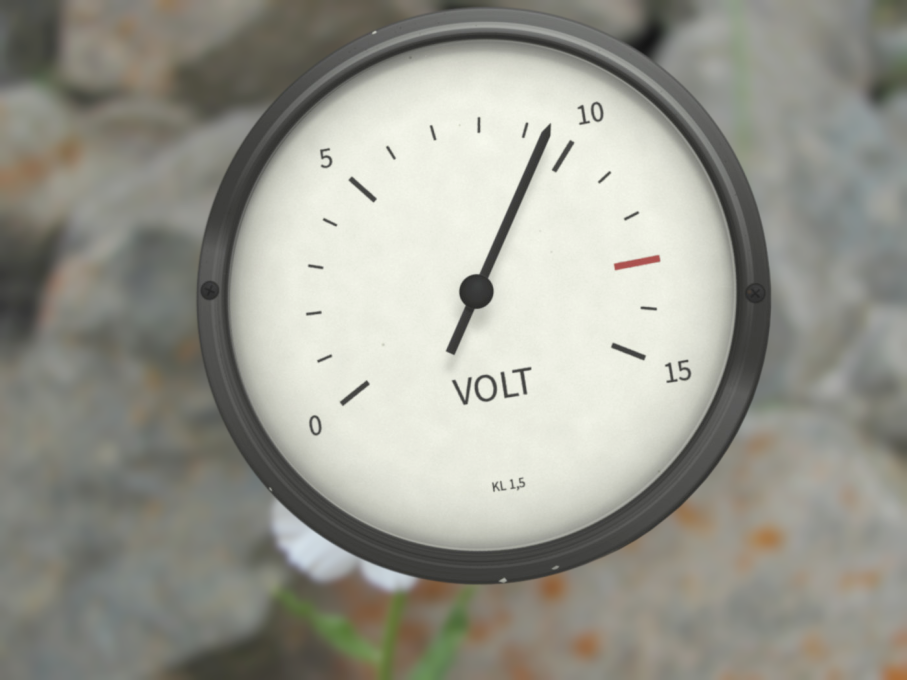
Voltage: value=9.5 unit=V
